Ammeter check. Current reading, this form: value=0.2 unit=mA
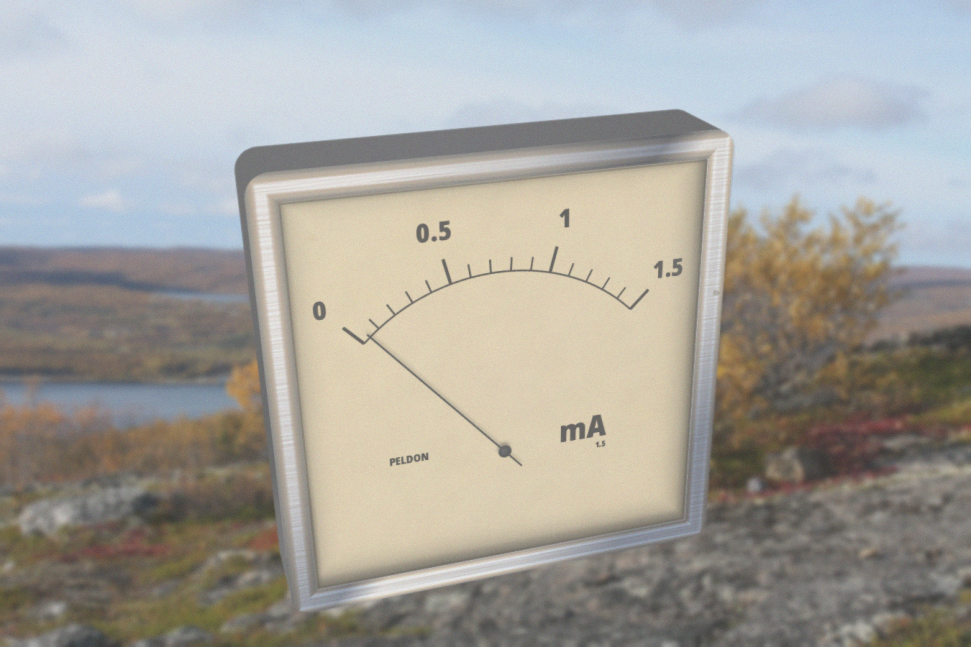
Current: value=0.05 unit=mA
